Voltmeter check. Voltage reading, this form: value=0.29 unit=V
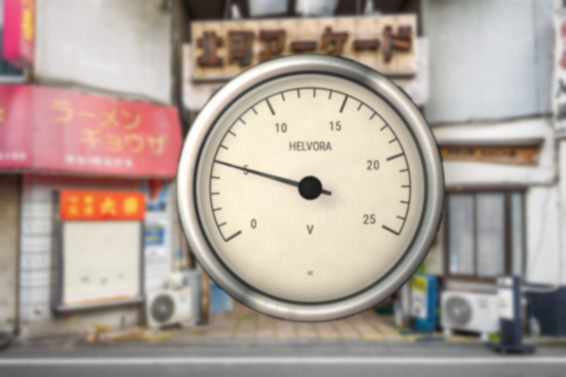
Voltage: value=5 unit=V
